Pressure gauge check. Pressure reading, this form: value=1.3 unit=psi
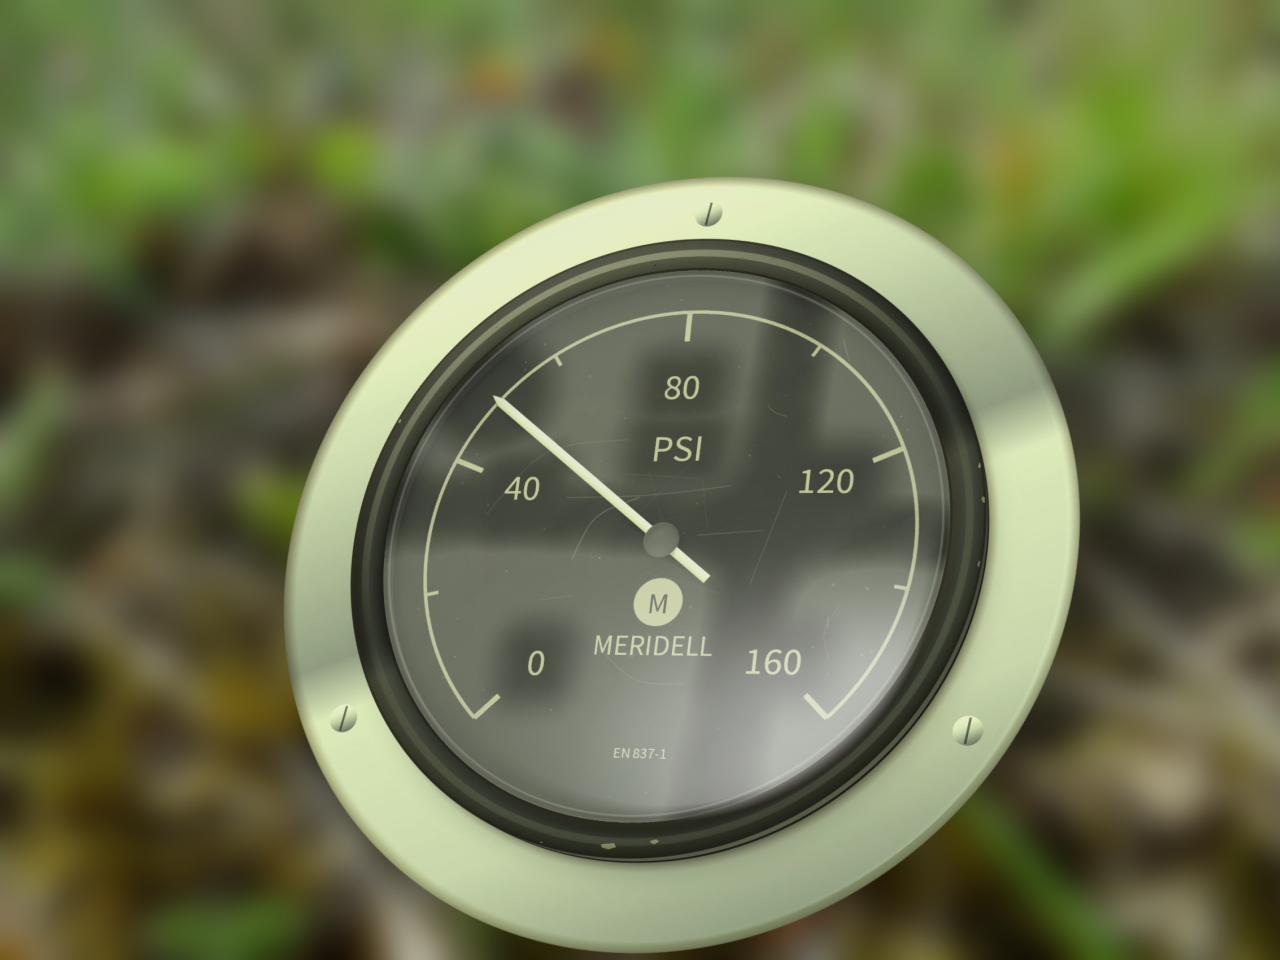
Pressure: value=50 unit=psi
